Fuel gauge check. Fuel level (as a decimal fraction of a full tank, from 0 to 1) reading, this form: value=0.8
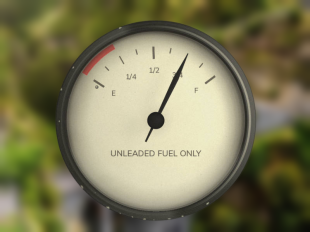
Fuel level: value=0.75
